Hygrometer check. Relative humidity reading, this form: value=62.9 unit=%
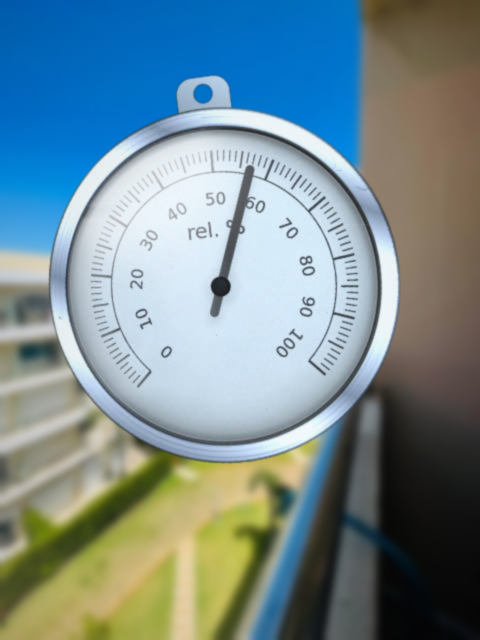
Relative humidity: value=57 unit=%
